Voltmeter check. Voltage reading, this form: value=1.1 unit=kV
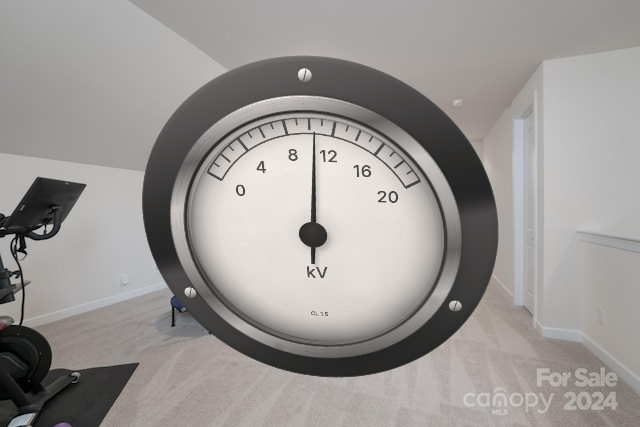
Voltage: value=10.5 unit=kV
